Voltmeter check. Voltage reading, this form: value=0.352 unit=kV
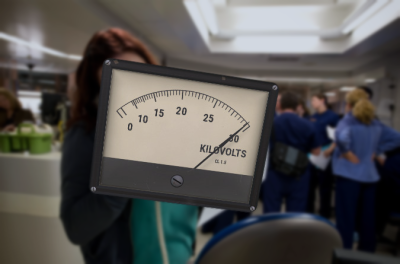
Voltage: value=29.5 unit=kV
